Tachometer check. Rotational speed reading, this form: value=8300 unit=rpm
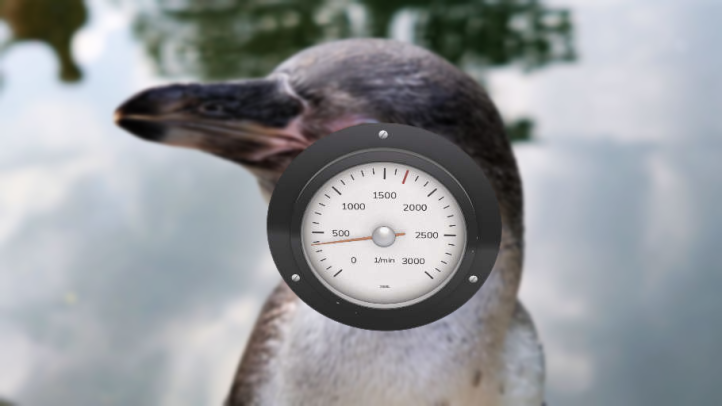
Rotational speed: value=400 unit=rpm
